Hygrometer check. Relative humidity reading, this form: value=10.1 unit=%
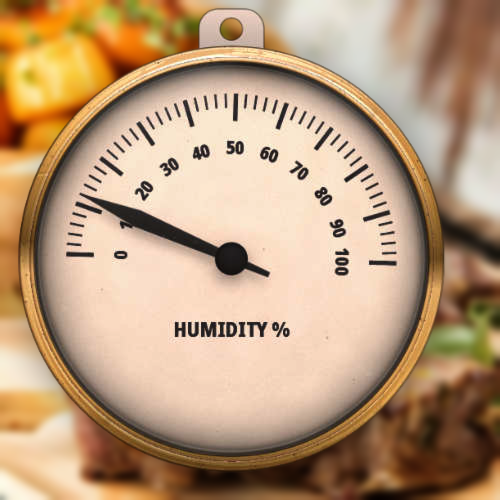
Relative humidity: value=12 unit=%
